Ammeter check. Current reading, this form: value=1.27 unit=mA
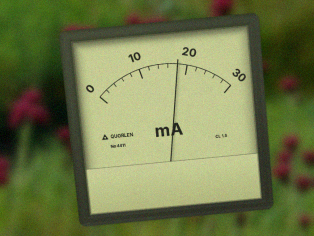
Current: value=18 unit=mA
